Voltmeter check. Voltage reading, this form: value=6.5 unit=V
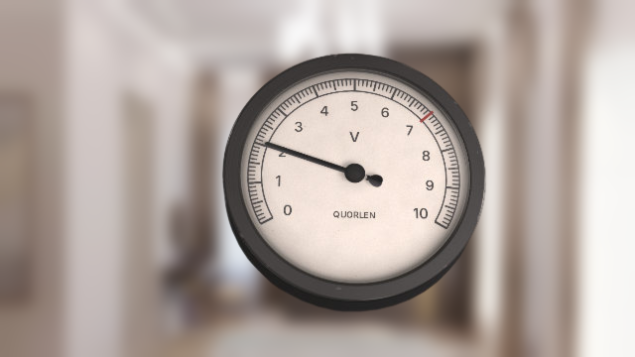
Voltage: value=2 unit=V
